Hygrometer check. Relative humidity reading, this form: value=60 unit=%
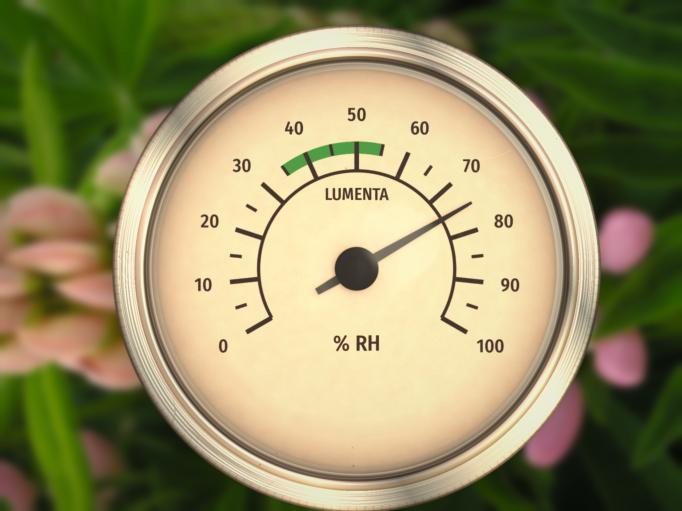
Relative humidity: value=75 unit=%
